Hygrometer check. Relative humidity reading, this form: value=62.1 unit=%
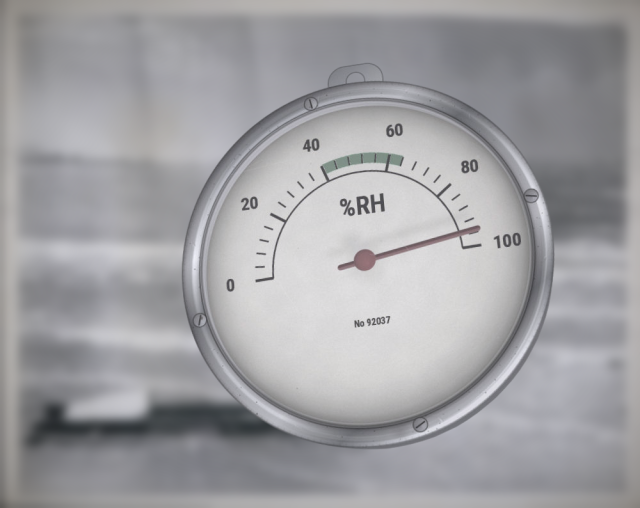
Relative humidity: value=96 unit=%
